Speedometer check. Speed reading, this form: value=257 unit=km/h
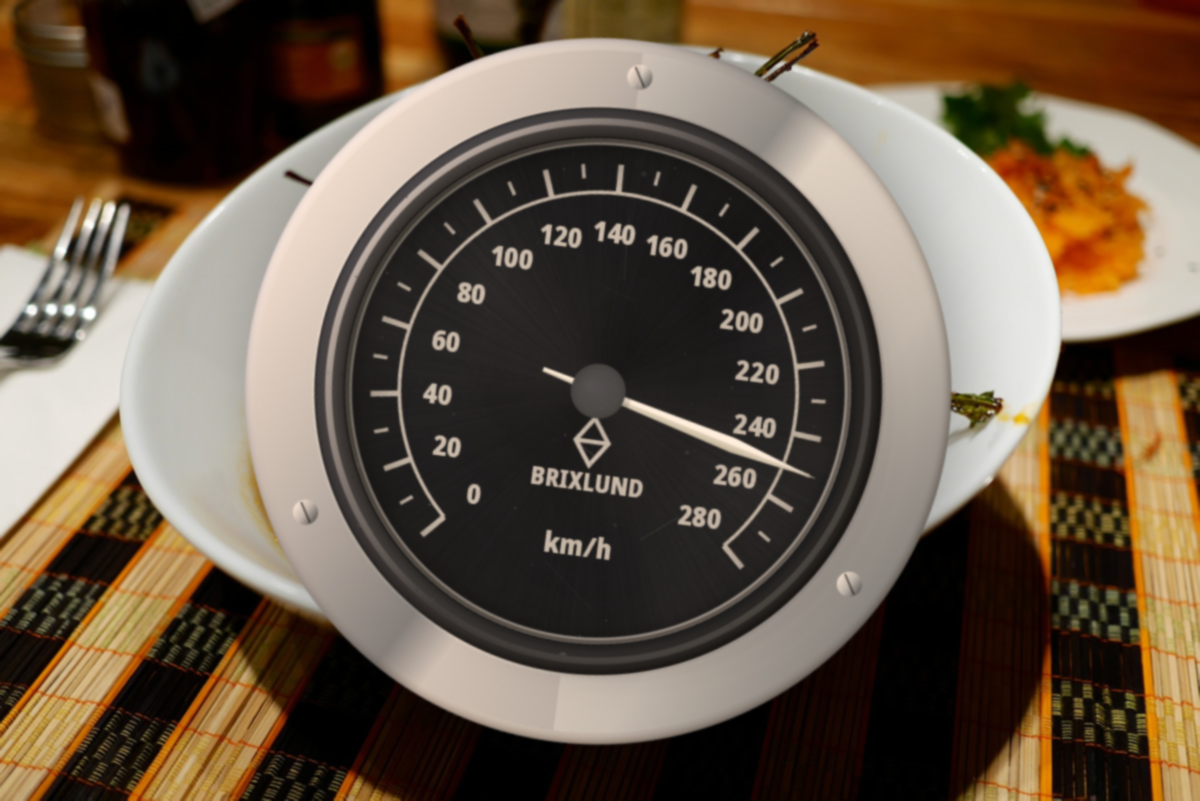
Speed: value=250 unit=km/h
